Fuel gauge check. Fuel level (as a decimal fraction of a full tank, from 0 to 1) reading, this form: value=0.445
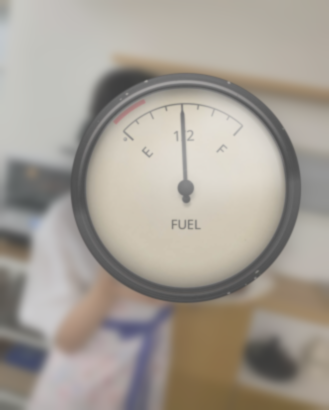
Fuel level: value=0.5
